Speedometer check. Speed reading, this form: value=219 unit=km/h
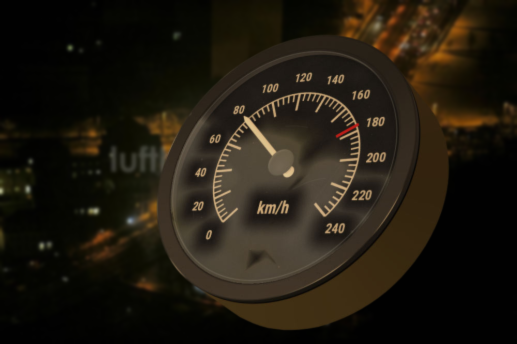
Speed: value=80 unit=km/h
